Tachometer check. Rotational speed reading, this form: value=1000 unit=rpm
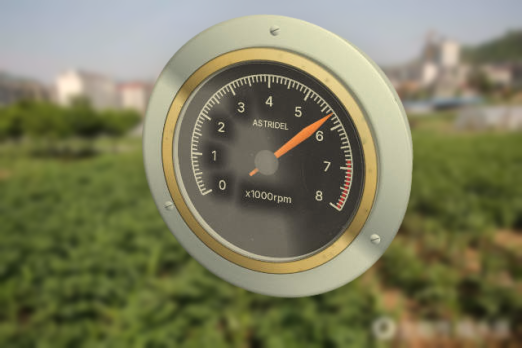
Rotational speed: value=5700 unit=rpm
